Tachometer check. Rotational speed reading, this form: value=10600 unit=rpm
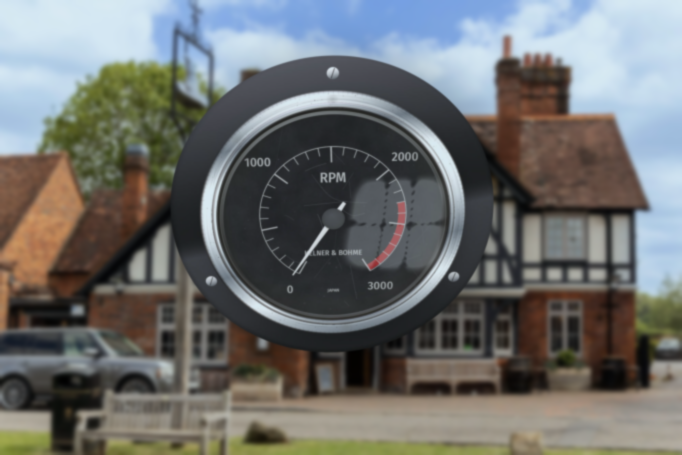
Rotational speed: value=50 unit=rpm
